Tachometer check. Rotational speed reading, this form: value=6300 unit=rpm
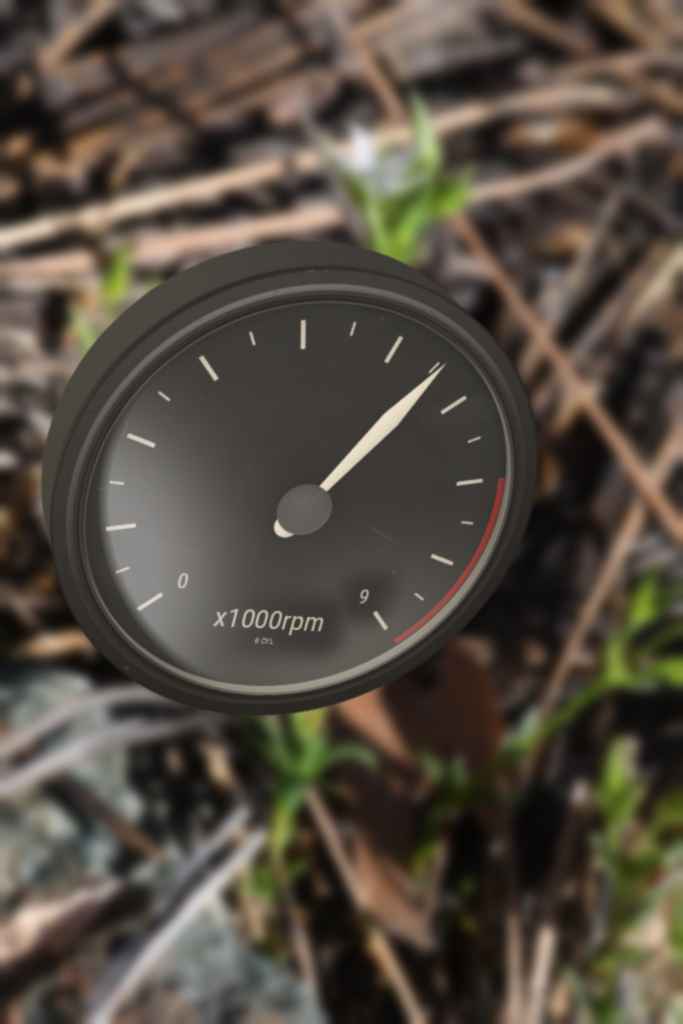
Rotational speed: value=5500 unit=rpm
